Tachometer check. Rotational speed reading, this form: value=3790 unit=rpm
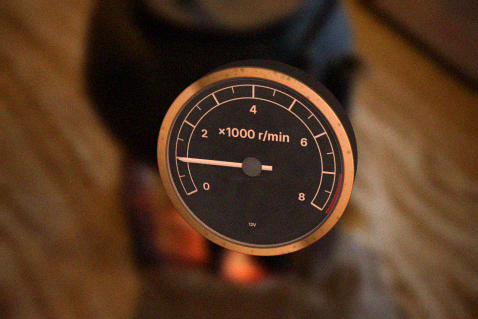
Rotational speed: value=1000 unit=rpm
